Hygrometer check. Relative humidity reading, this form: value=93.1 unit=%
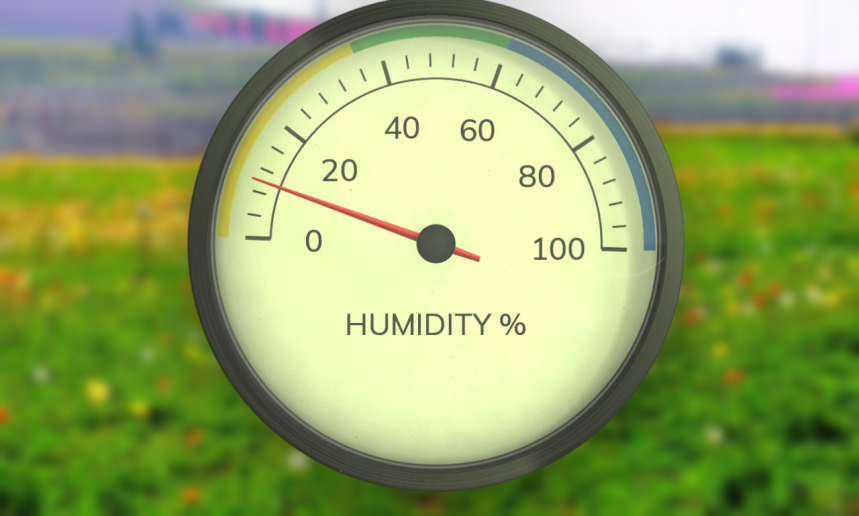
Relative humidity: value=10 unit=%
